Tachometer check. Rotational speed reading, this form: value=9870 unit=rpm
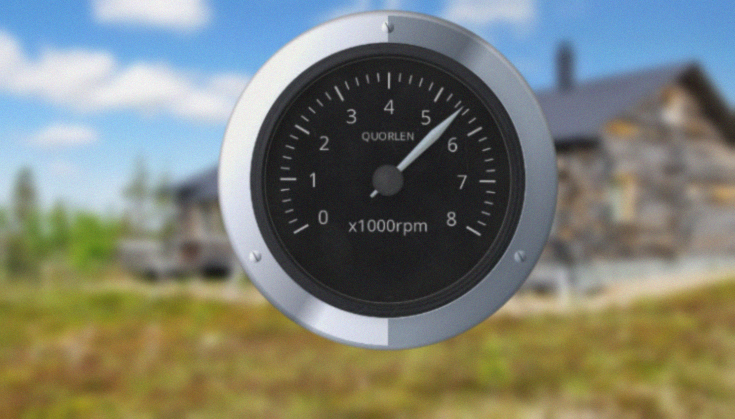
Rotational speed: value=5500 unit=rpm
